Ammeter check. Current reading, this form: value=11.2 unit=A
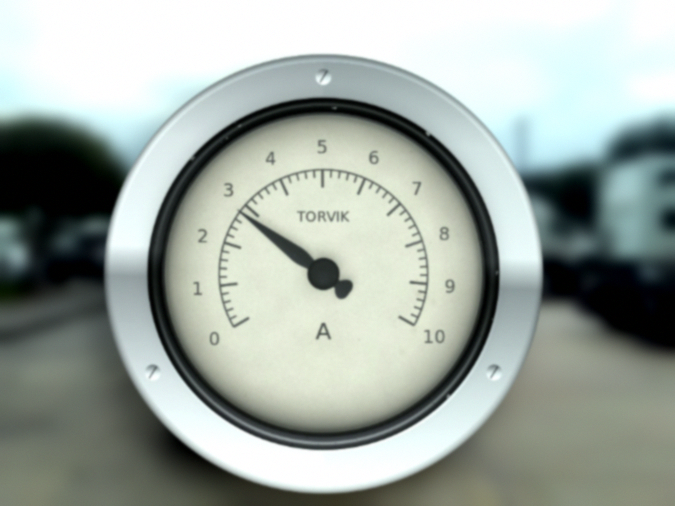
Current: value=2.8 unit=A
